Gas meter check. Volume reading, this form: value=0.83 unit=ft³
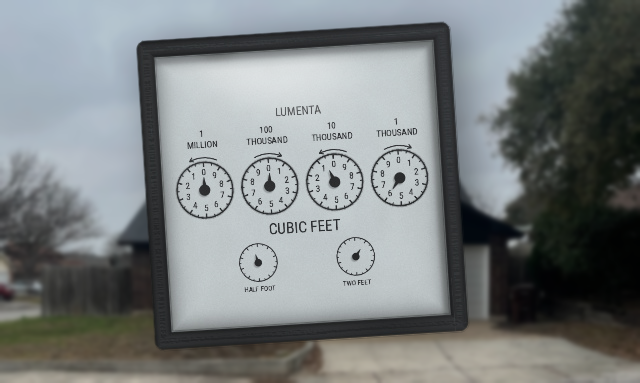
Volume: value=600 unit=ft³
